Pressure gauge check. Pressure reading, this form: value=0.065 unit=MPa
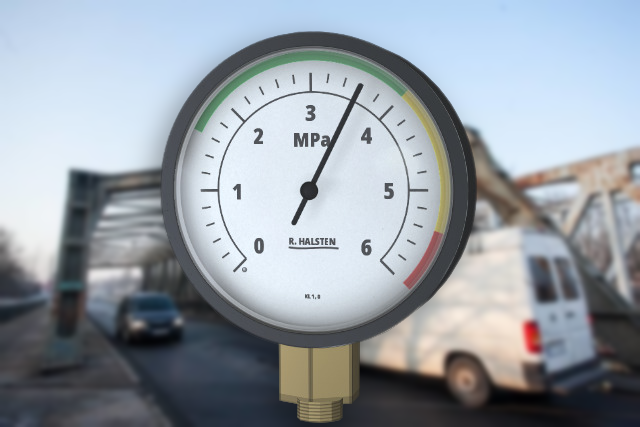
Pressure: value=3.6 unit=MPa
